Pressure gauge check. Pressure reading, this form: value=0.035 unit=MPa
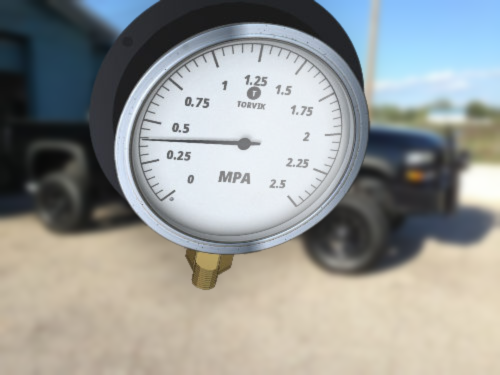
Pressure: value=0.4 unit=MPa
